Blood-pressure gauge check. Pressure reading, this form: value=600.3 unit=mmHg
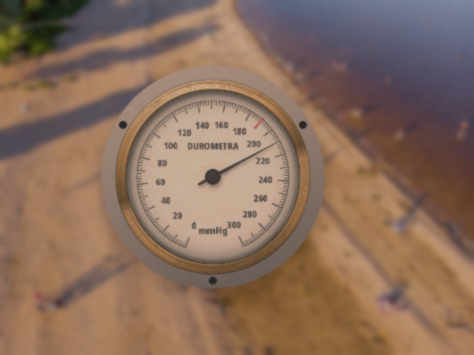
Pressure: value=210 unit=mmHg
